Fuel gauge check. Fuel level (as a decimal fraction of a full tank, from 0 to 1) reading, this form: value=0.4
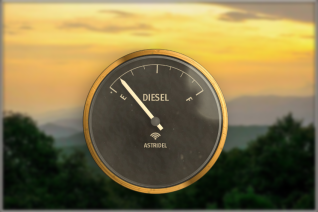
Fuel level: value=0.125
